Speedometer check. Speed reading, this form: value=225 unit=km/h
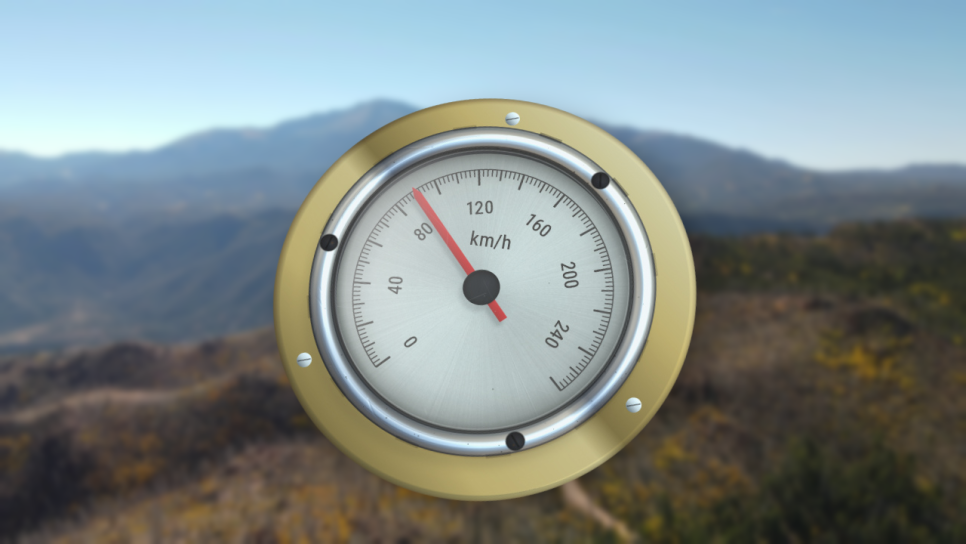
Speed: value=90 unit=km/h
